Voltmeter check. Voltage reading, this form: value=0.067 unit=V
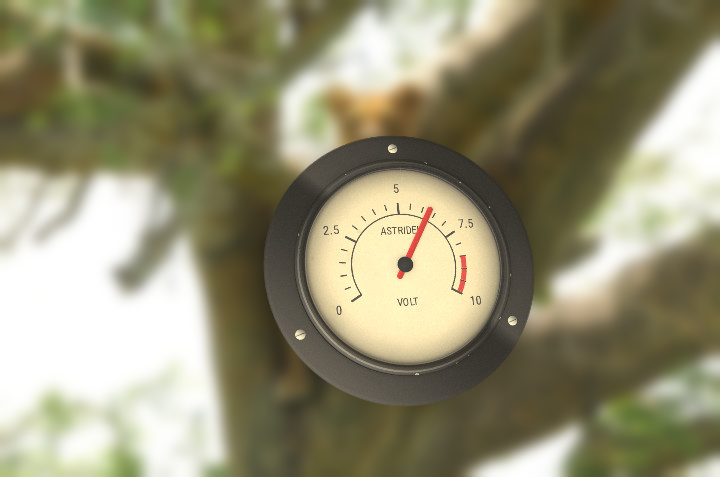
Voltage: value=6.25 unit=V
